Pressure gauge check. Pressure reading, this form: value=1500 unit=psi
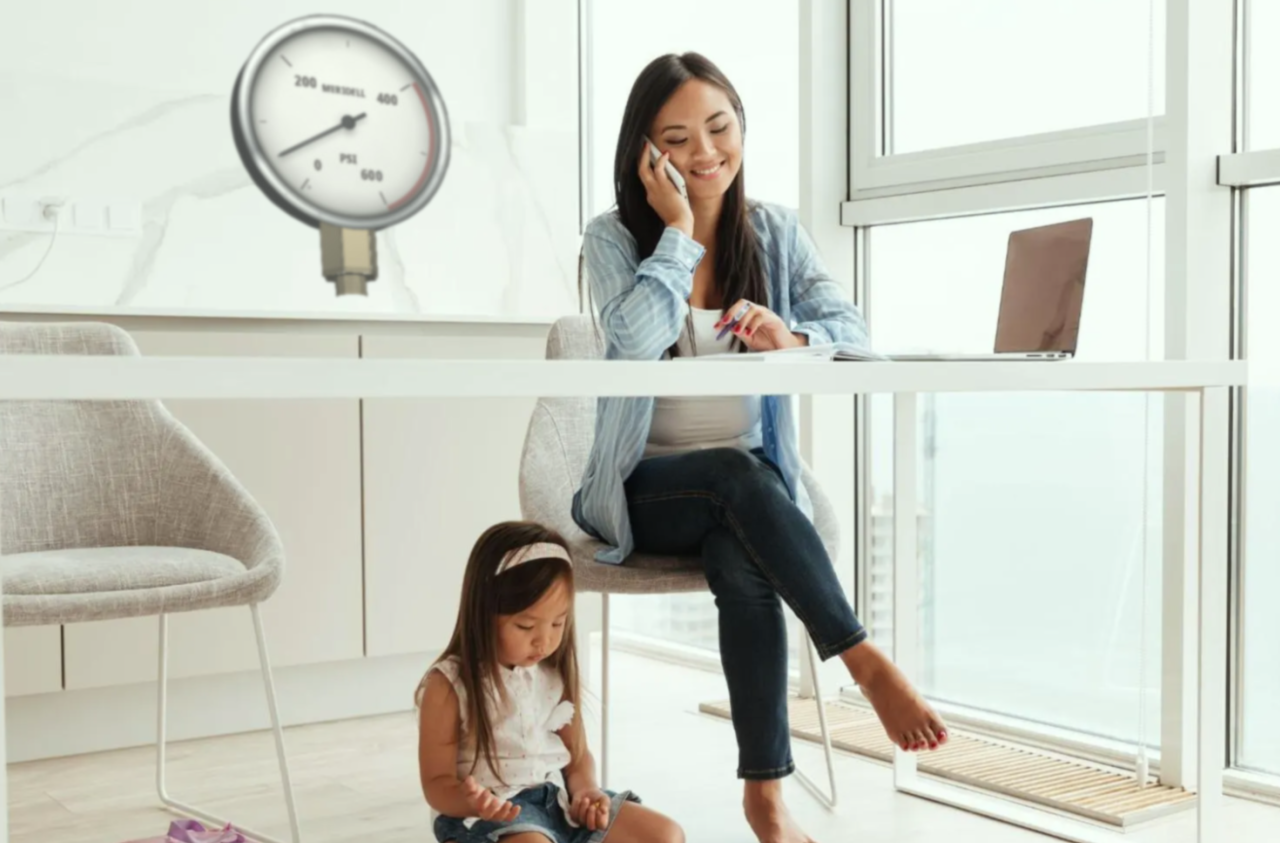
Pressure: value=50 unit=psi
